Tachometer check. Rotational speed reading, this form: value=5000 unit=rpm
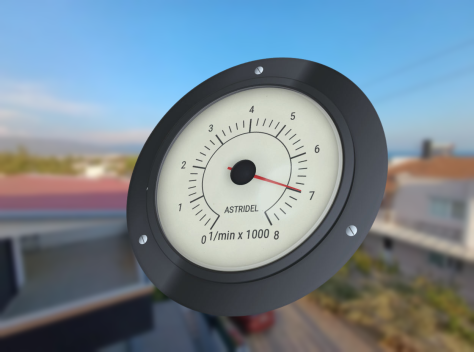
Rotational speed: value=7000 unit=rpm
